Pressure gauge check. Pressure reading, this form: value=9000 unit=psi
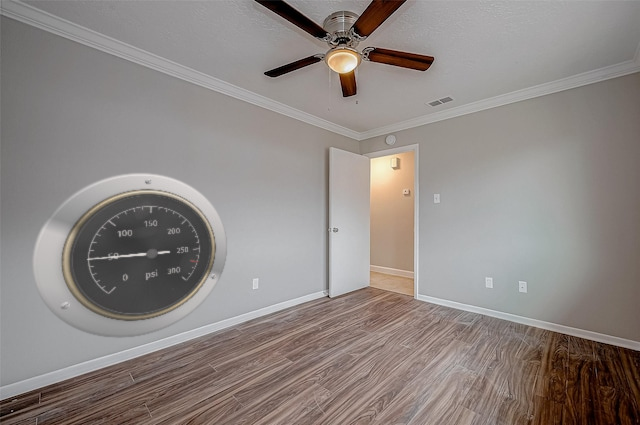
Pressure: value=50 unit=psi
